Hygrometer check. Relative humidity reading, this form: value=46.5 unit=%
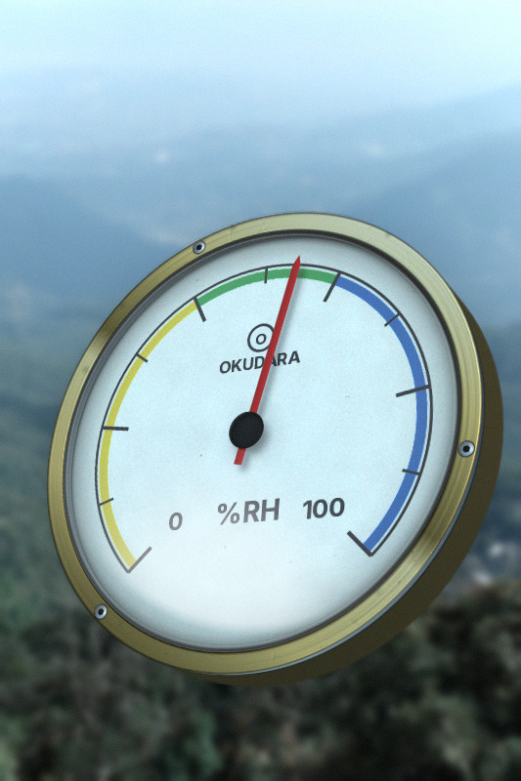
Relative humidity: value=55 unit=%
